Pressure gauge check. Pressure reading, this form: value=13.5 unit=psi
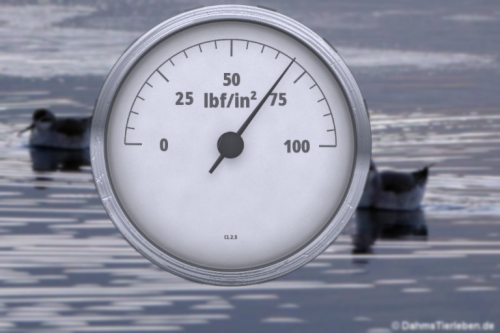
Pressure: value=70 unit=psi
